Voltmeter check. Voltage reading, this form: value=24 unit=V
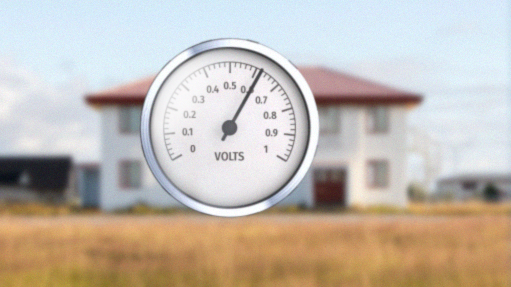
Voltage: value=0.62 unit=V
